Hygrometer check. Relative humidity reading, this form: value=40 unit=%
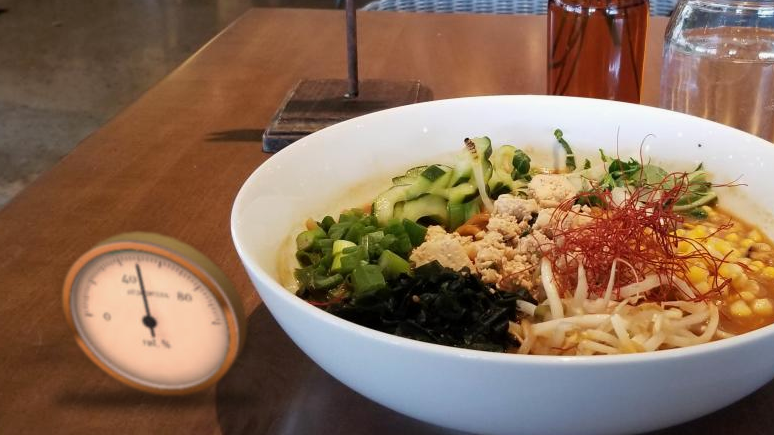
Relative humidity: value=50 unit=%
